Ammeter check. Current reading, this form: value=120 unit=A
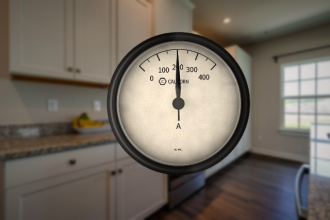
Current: value=200 unit=A
